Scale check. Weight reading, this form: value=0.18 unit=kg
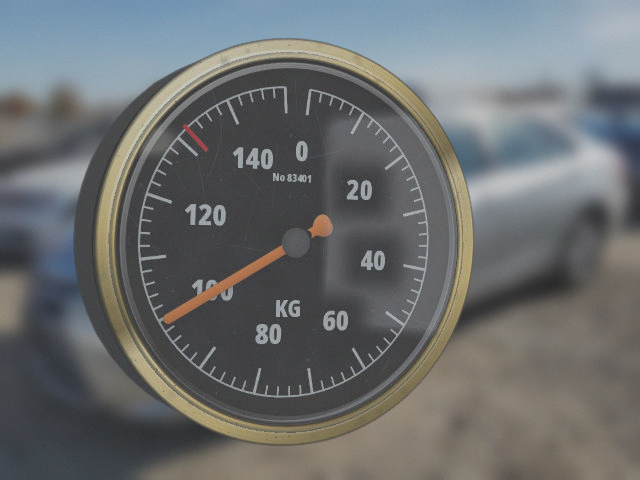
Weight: value=100 unit=kg
